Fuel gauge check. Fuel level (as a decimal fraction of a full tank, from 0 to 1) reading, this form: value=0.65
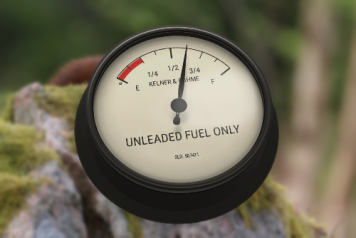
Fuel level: value=0.625
